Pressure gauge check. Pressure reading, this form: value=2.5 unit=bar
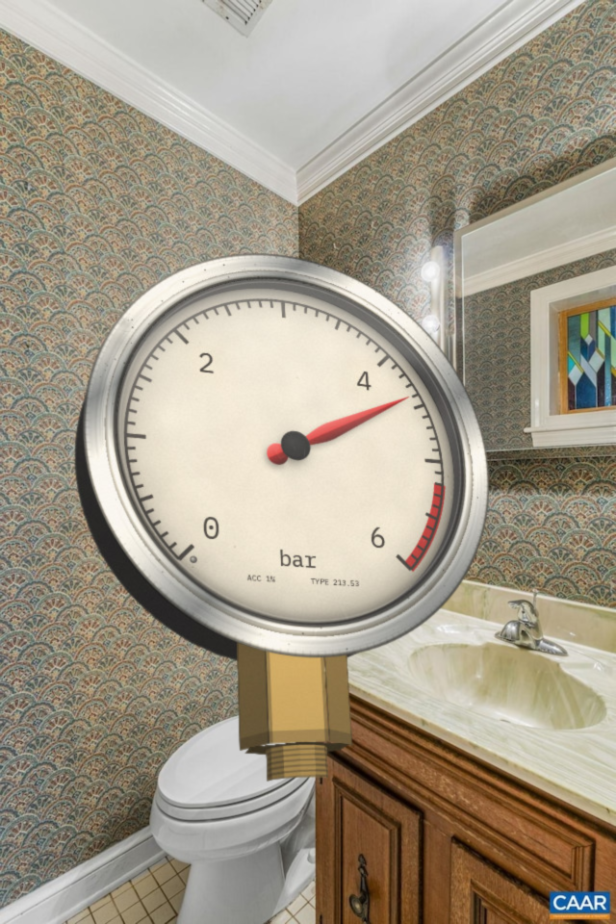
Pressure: value=4.4 unit=bar
